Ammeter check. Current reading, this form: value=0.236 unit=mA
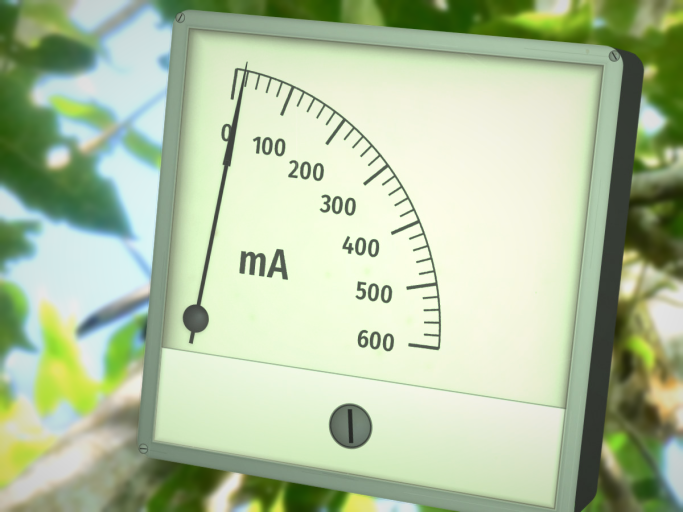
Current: value=20 unit=mA
